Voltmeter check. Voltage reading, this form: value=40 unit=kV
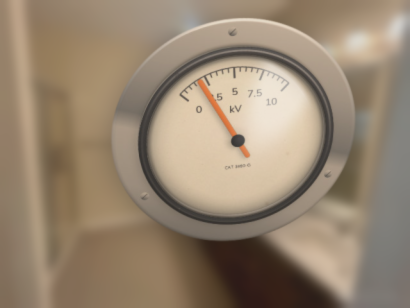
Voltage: value=2 unit=kV
